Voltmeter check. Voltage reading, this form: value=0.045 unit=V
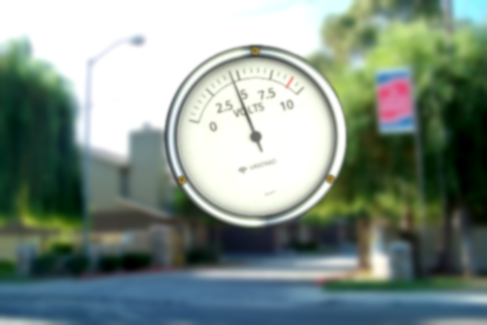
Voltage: value=4.5 unit=V
